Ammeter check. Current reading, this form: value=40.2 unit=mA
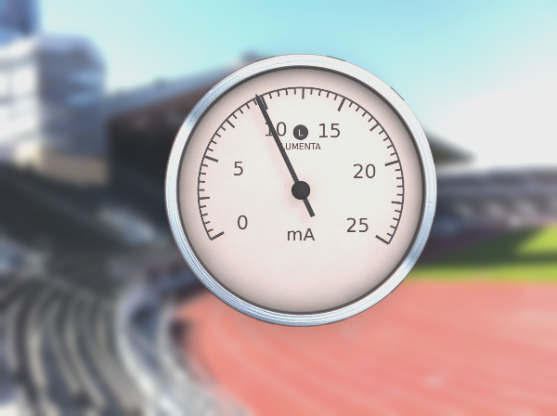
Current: value=9.75 unit=mA
